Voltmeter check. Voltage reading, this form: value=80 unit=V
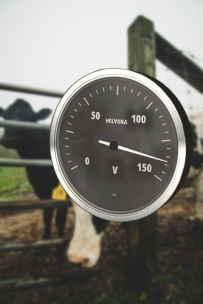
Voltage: value=137.5 unit=V
